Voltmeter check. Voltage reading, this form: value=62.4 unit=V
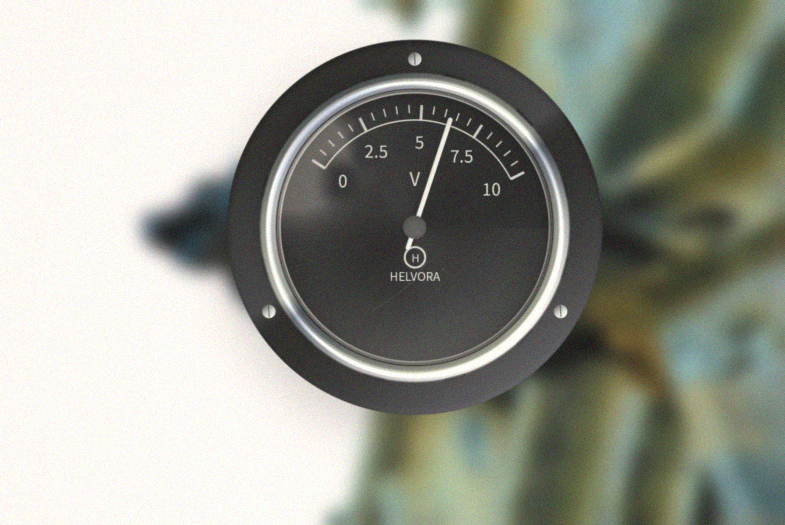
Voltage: value=6.25 unit=V
